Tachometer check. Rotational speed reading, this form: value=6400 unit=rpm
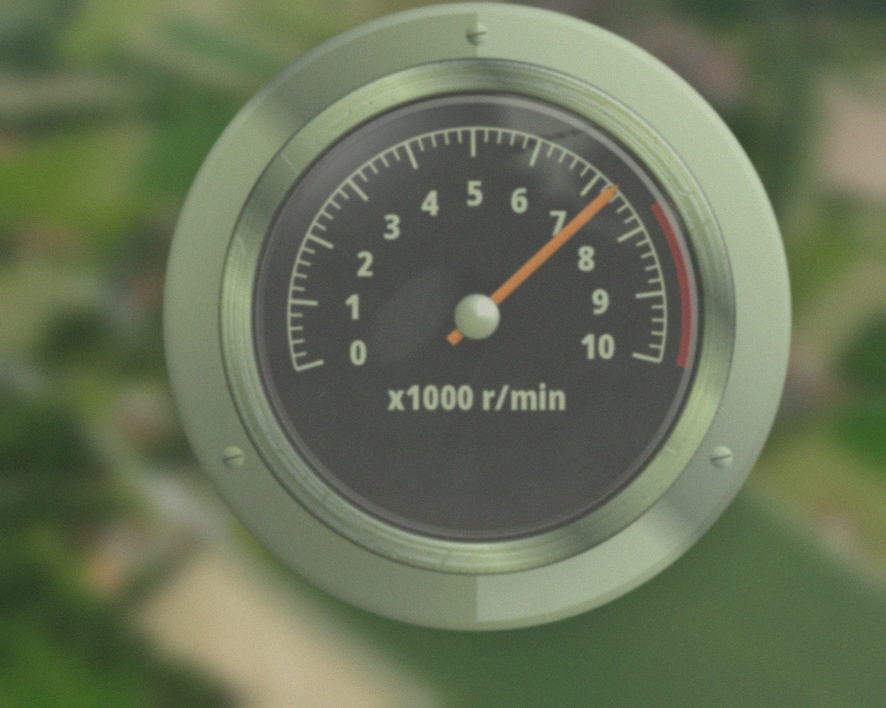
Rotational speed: value=7300 unit=rpm
